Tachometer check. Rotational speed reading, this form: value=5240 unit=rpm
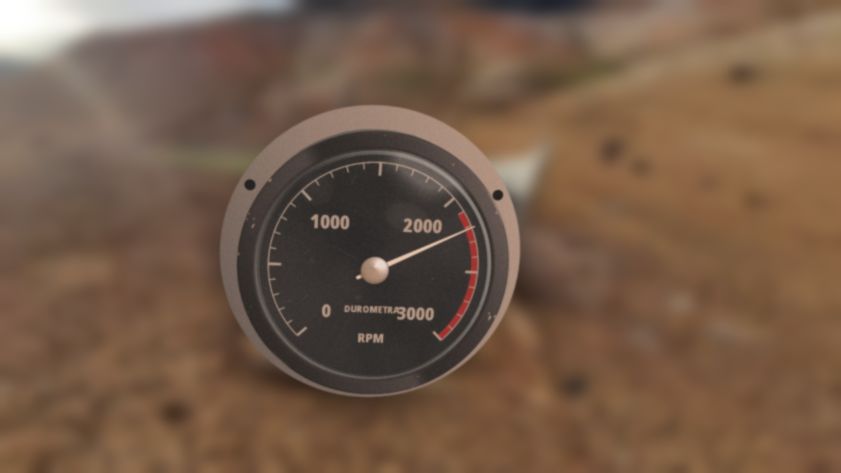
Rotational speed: value=2200 unit=rpm
